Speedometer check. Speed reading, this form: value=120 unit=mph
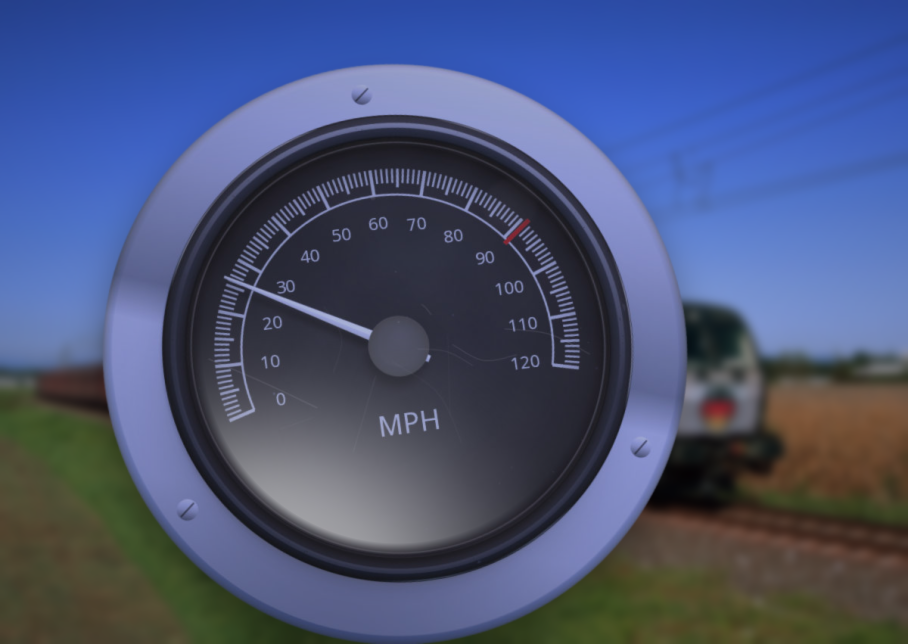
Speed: value=26 unit=mph
